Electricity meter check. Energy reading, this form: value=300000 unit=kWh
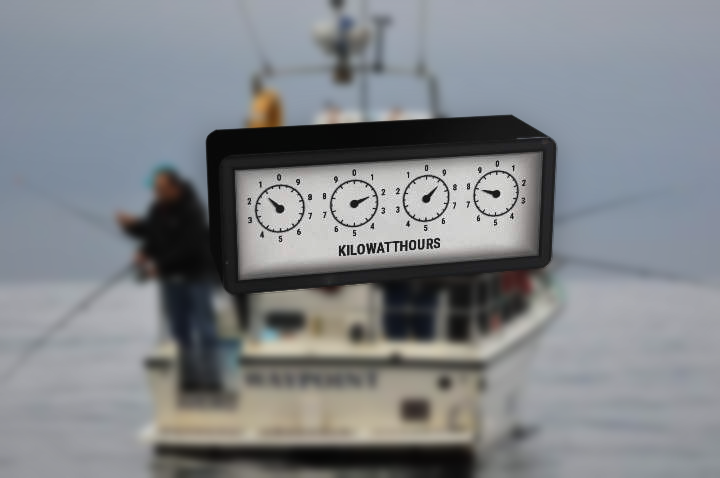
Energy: value=1188 unit=kWh
